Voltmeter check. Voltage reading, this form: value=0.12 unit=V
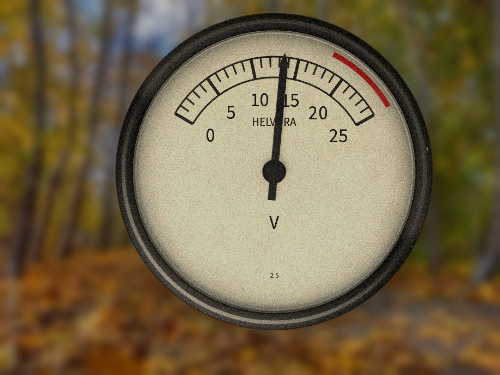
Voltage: value=13.5 unit=V
